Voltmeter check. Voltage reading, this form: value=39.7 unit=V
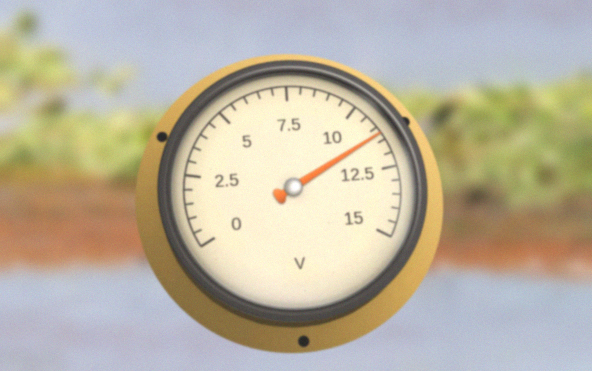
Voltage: value=11.25 unit=V
